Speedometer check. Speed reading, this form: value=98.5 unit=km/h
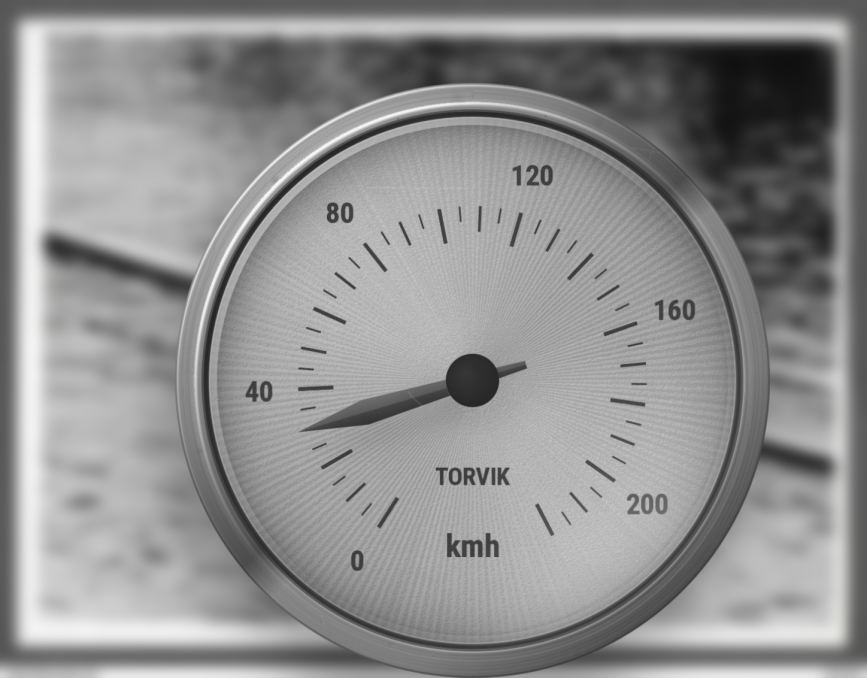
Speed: value=30 unit=km/h
